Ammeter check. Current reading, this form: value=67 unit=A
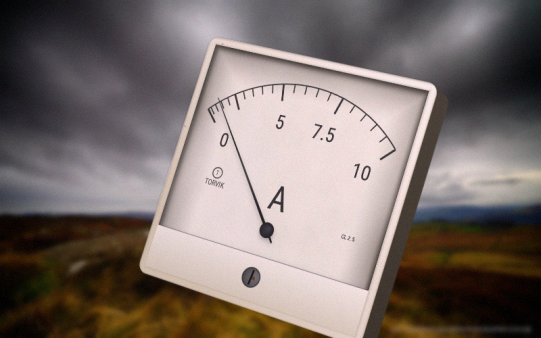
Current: value=1.5 unit=A
